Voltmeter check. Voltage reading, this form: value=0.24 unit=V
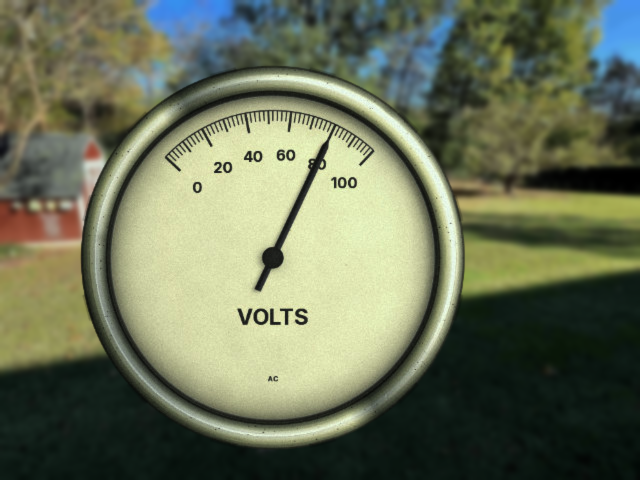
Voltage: value=80 unit=V
